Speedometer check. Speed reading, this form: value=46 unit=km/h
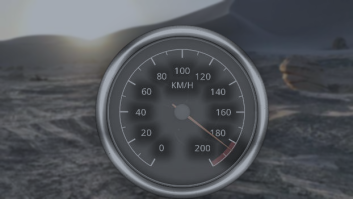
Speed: value=185 unit=km/h
